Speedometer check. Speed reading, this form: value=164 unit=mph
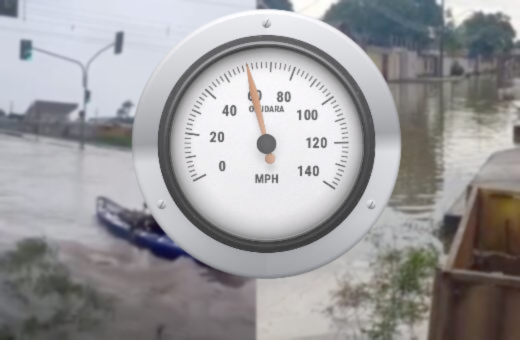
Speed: value=60 unit=mph
